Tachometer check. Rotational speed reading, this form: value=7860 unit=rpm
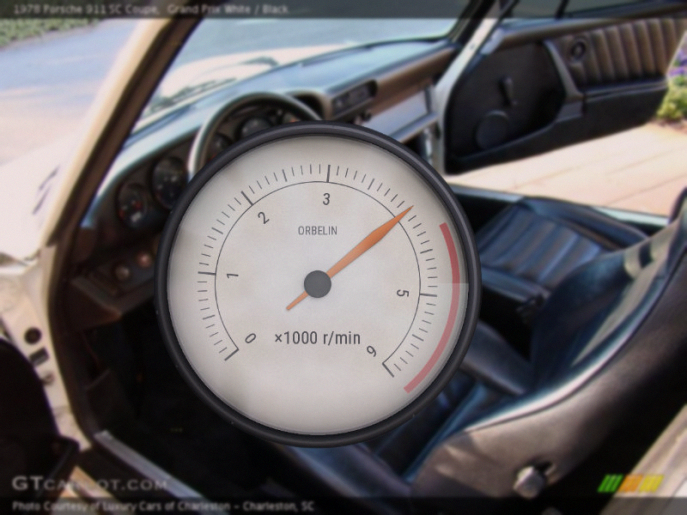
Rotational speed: value=4000 unit=rpm
